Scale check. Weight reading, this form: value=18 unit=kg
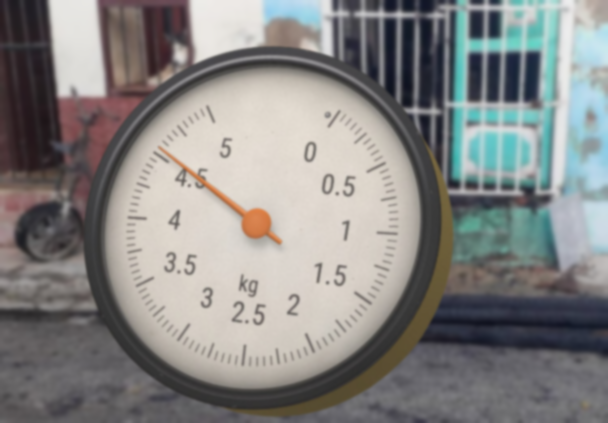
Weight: value=4.55 unit=kg
